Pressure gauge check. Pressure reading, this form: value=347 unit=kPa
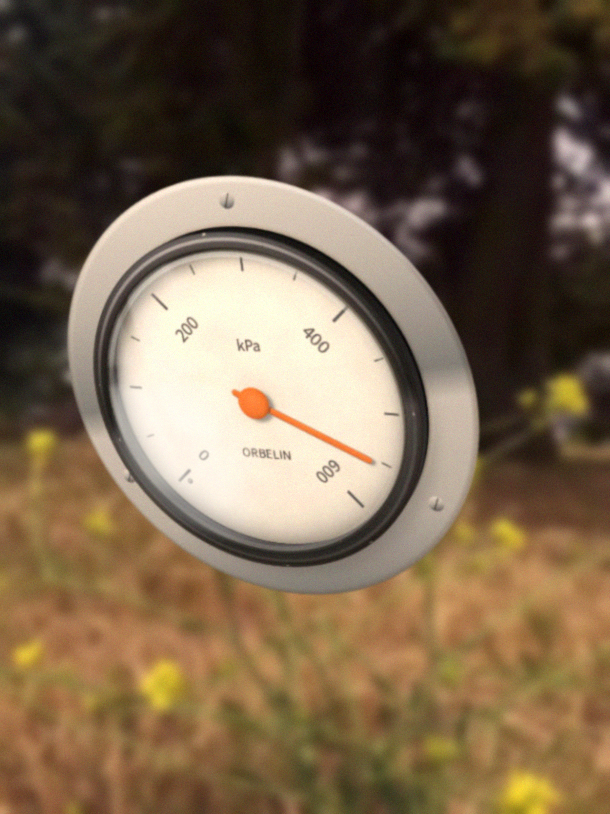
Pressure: value=550 unit=kPa
